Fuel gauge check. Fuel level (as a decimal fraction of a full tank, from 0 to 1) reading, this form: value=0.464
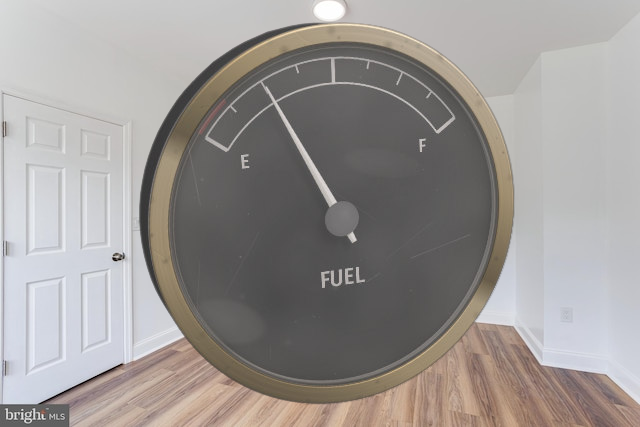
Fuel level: value=0.25
